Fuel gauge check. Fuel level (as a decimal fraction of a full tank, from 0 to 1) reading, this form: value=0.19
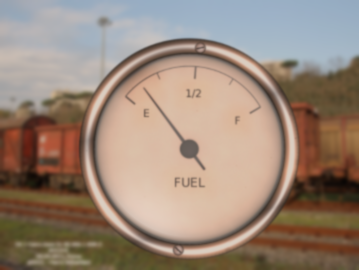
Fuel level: value=0.125
